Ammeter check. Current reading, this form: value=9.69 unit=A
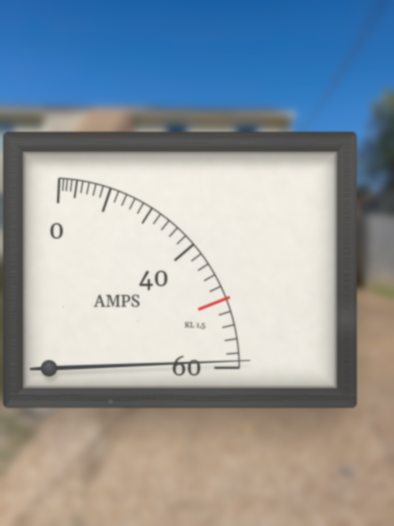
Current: value=59 unit=A
